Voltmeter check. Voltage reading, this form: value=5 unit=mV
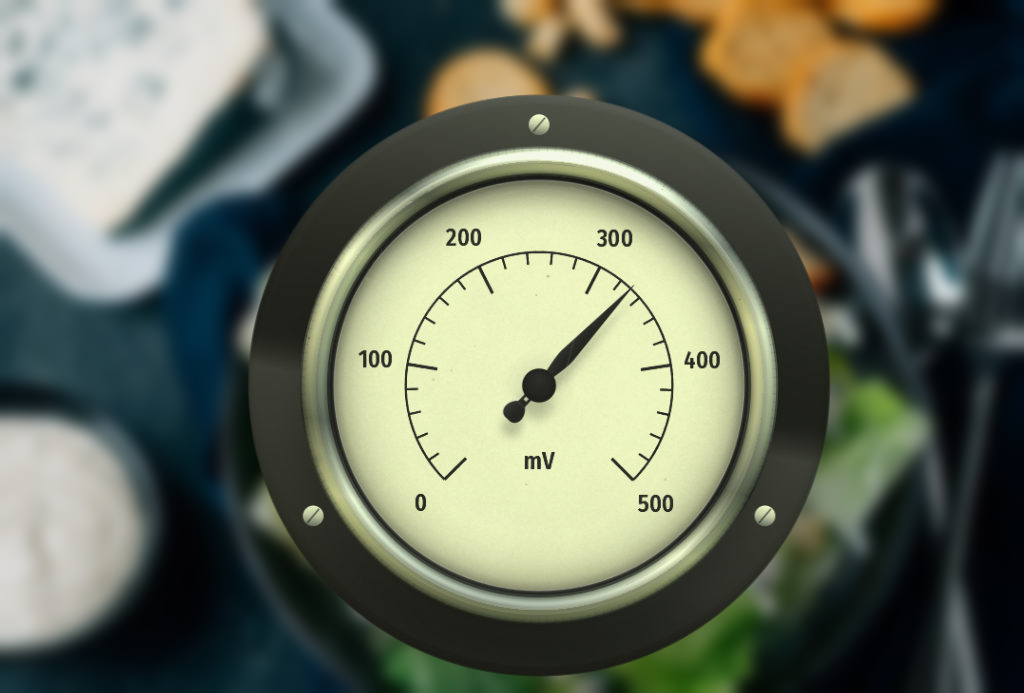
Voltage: value=330 unit=mV
